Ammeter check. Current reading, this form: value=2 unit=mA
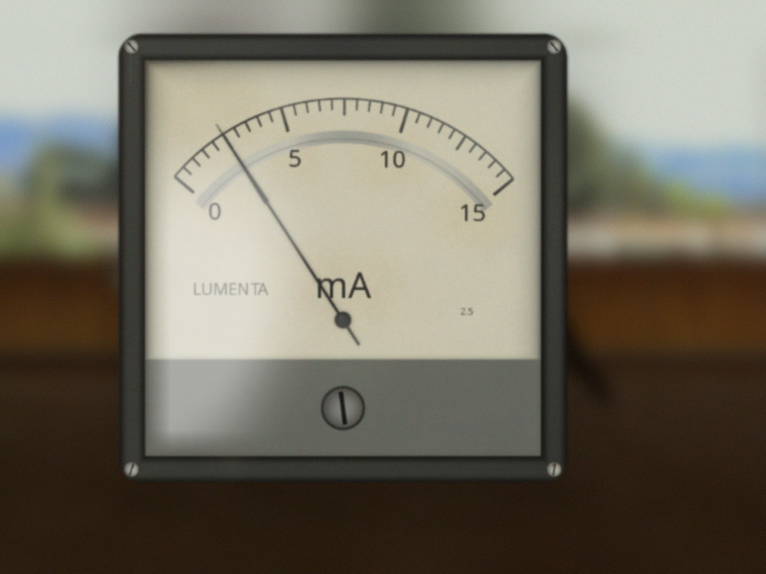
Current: value=2.5 unit=mA
